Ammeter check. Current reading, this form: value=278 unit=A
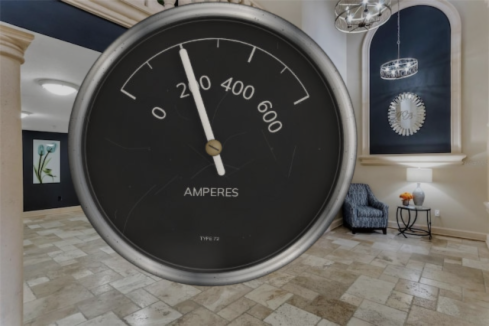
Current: value=200 unit=A
